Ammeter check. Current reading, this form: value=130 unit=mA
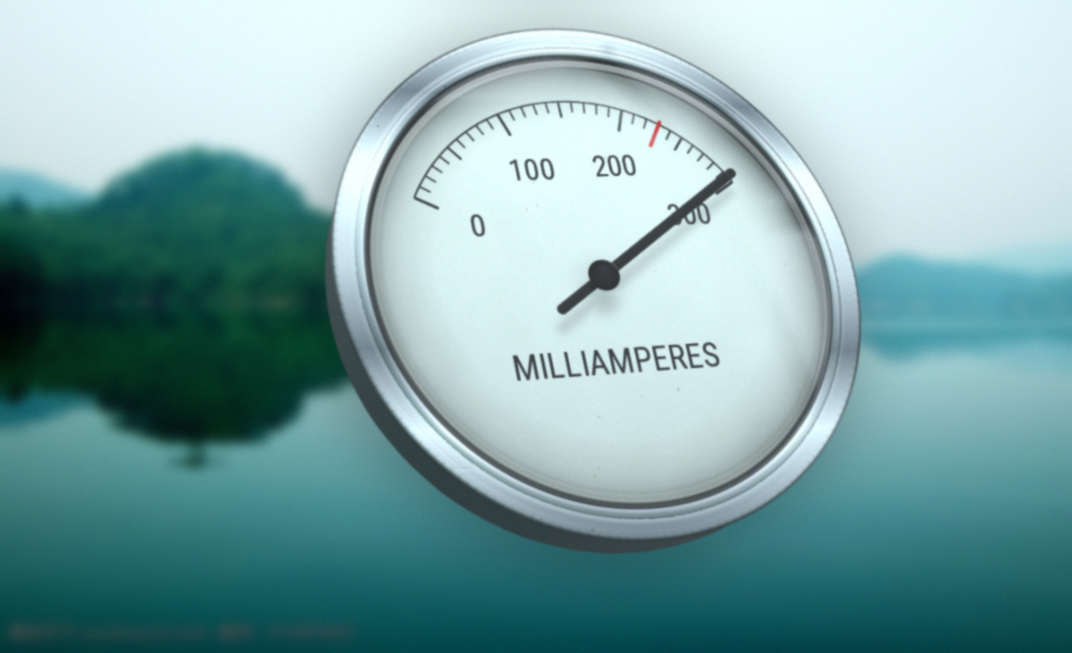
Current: value=295 unit=mA
